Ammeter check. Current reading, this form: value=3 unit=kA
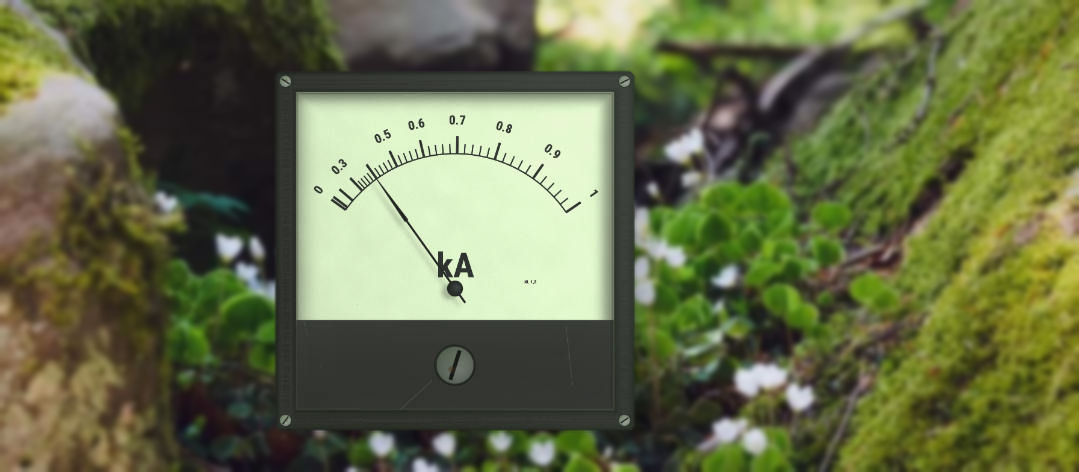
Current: value=0.4 unit=kA
